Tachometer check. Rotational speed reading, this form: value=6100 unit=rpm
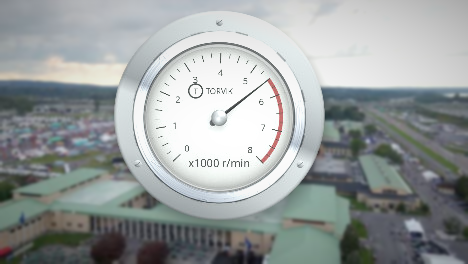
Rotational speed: value=5500 unit=rpm
